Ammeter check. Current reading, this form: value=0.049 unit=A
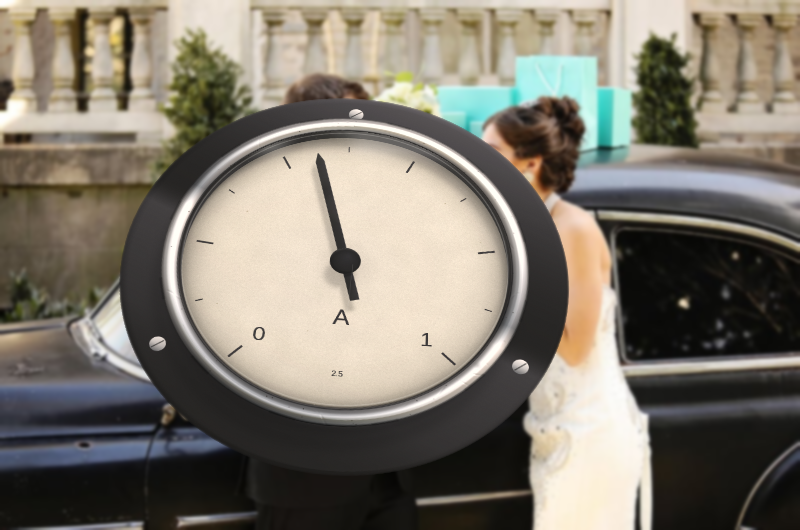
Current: value=0.45 unit=A
